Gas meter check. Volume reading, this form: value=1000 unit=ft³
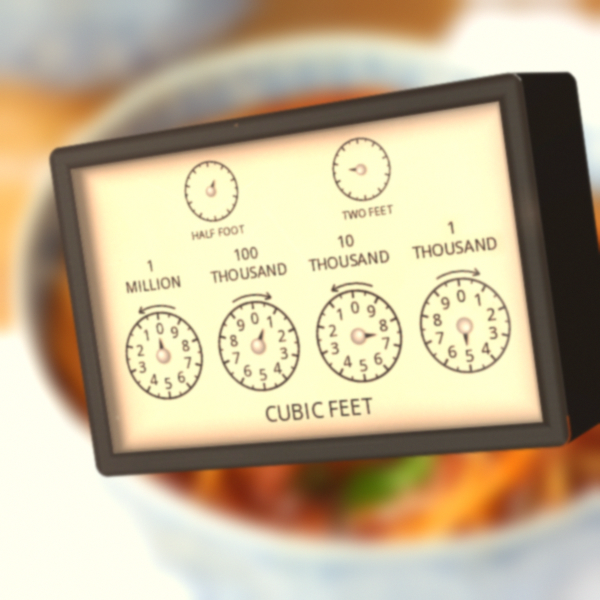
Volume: value=7500 unit=ft³
